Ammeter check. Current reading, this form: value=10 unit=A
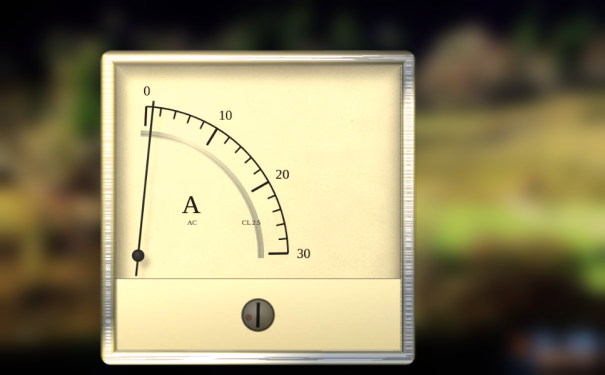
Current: value=1 unit=A
